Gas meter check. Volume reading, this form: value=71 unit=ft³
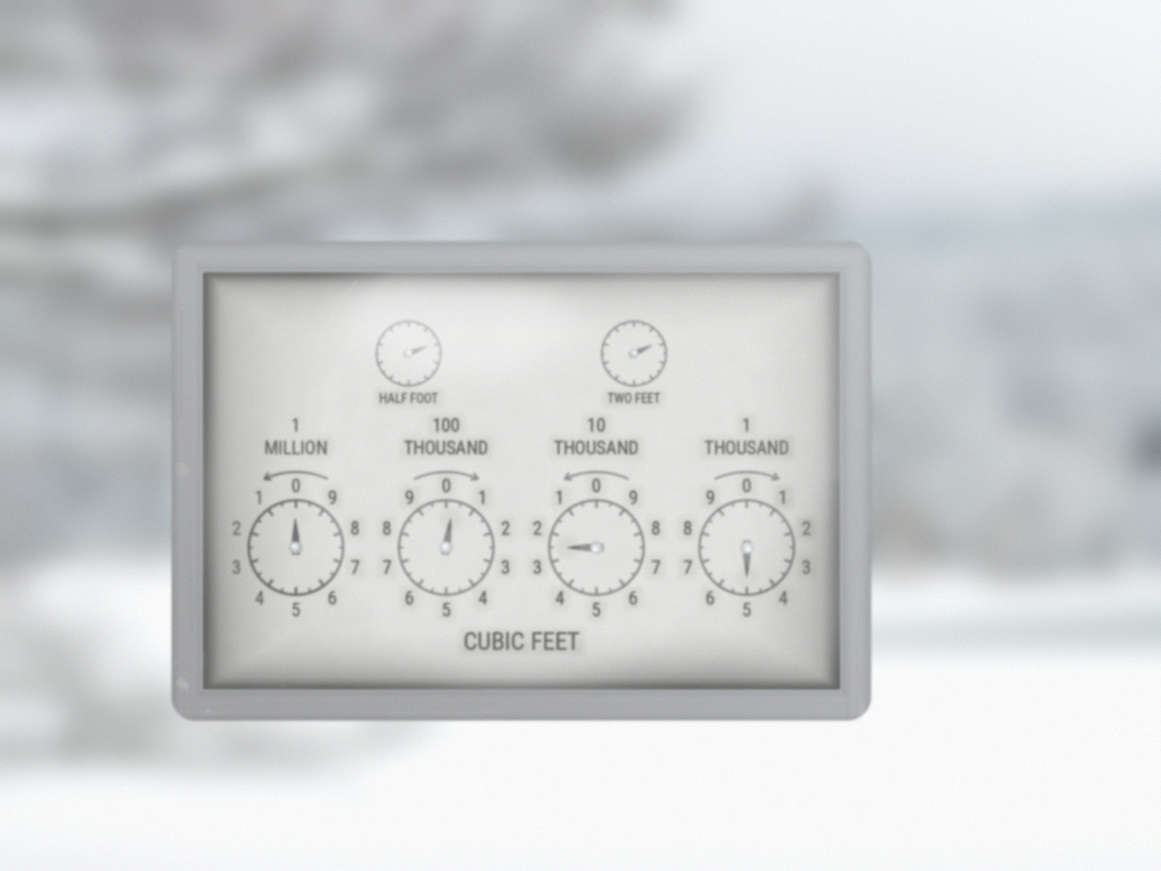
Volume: value=2500 unit=ft³
